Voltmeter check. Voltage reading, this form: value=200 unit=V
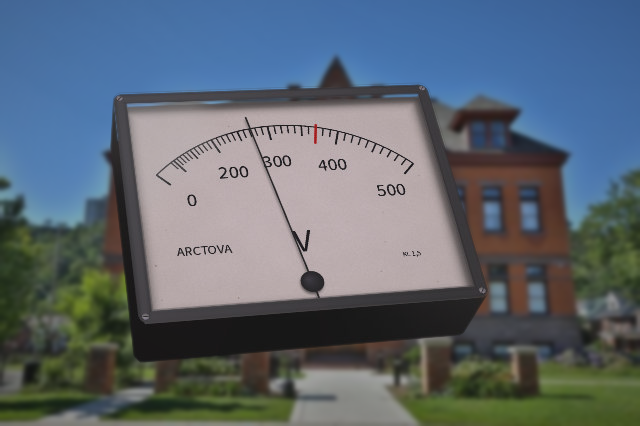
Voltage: value=270 unit=V
